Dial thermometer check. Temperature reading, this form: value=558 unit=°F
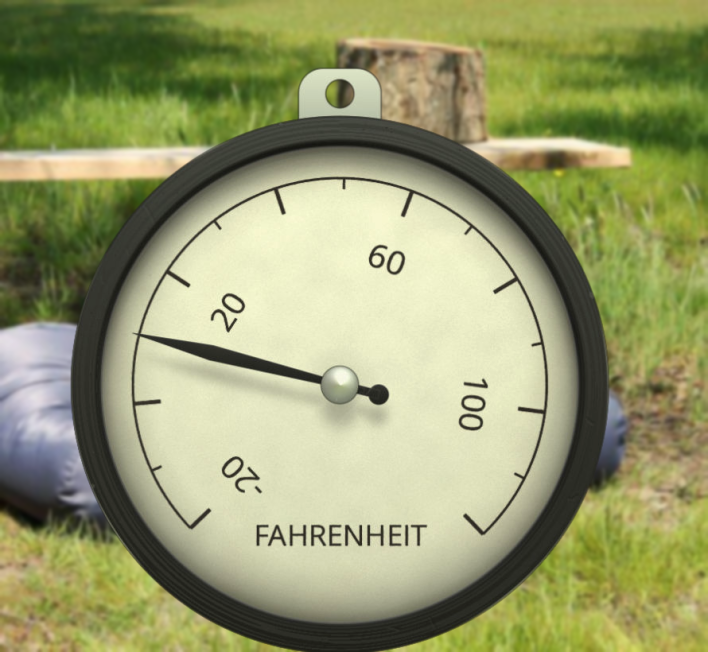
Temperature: value=10 unit=°F
